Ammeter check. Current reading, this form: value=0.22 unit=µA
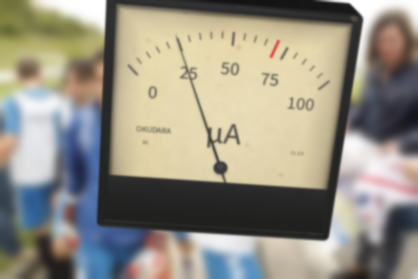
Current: value=25 unit=µA
